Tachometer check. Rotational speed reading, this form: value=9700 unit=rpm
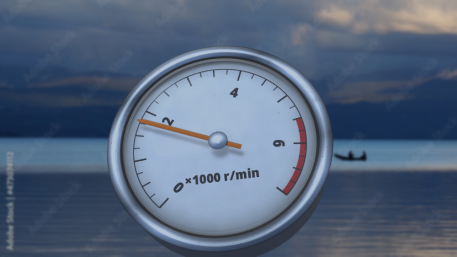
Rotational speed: value=1750 unit=rpm
